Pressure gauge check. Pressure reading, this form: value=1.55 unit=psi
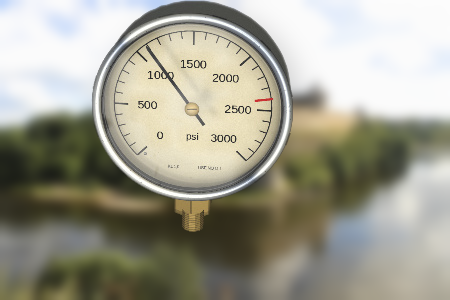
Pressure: value=1100 unit=psi
